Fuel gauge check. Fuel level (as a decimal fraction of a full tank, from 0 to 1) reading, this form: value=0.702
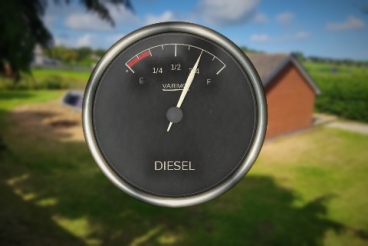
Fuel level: value=0.75
